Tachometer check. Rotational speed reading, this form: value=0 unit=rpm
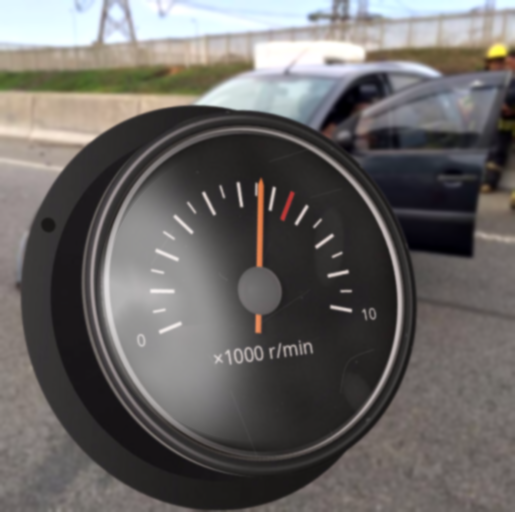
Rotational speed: value=5500 unit=rpm
